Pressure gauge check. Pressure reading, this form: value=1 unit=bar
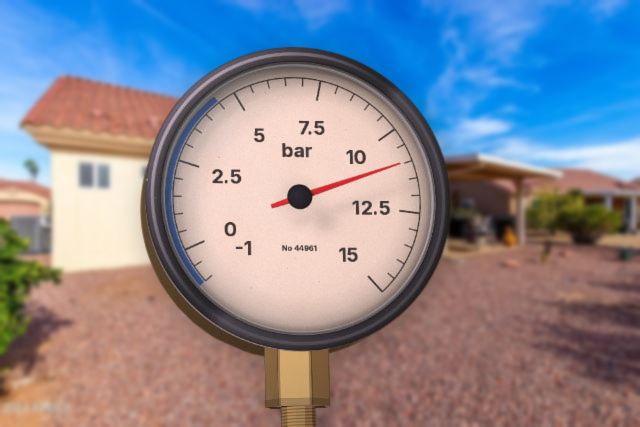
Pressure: value=11 unit=bar
